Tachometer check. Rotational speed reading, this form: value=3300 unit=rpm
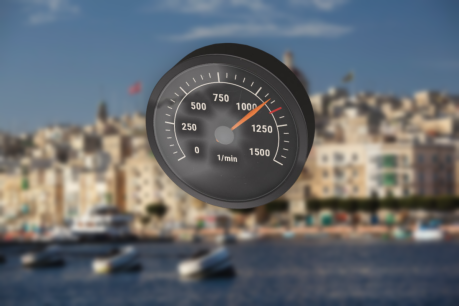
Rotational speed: value=1075 unit=rpm
